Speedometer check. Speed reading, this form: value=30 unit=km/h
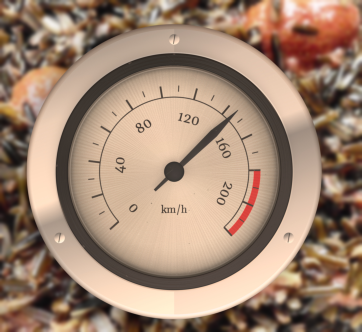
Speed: value=145 unit=km/h
